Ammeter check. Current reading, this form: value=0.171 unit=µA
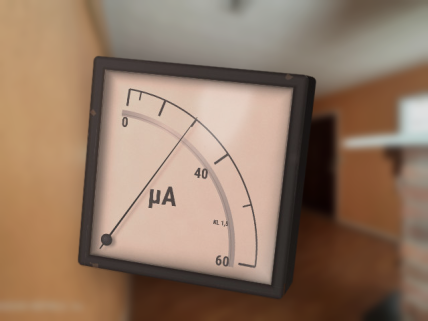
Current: value=30 unit=µA
